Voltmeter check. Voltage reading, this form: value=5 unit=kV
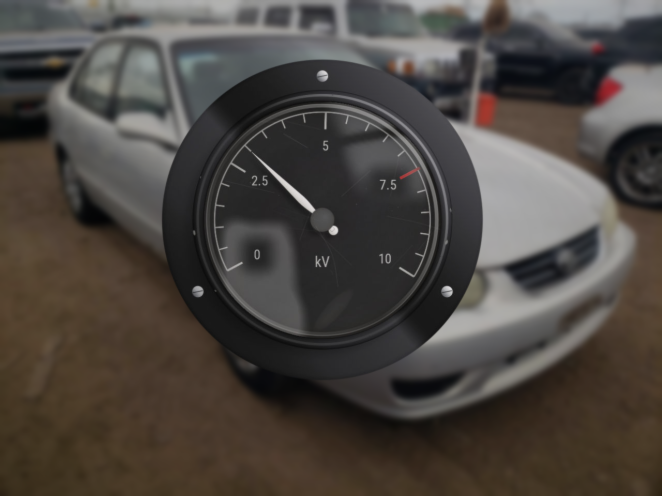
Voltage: value=3 unit=kV
